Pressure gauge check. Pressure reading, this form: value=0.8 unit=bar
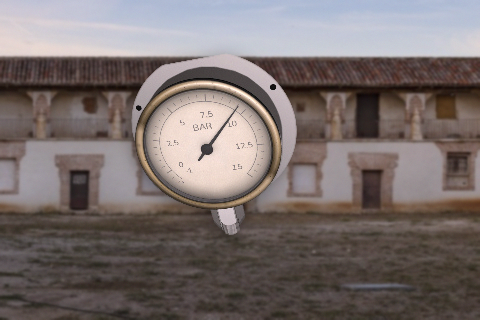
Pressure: value=9.5 unit=bar
